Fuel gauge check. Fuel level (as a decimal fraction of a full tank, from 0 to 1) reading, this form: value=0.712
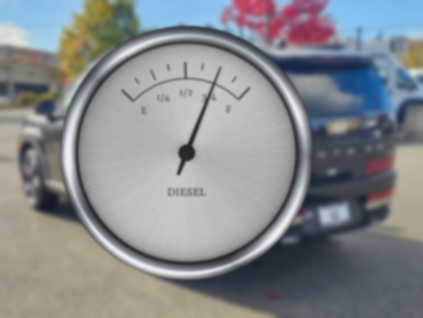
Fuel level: value=0.75
